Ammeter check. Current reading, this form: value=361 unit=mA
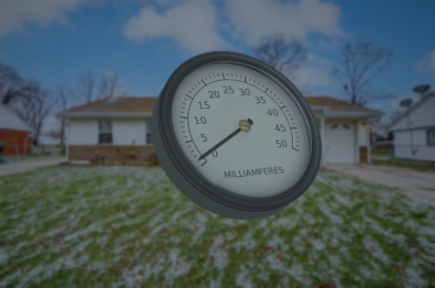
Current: value=1 unit=mA
